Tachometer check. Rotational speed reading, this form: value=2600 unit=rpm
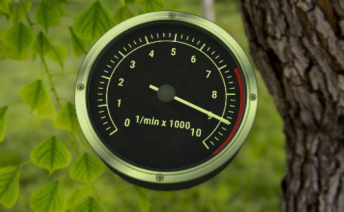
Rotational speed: value=9000 unit=rpm
